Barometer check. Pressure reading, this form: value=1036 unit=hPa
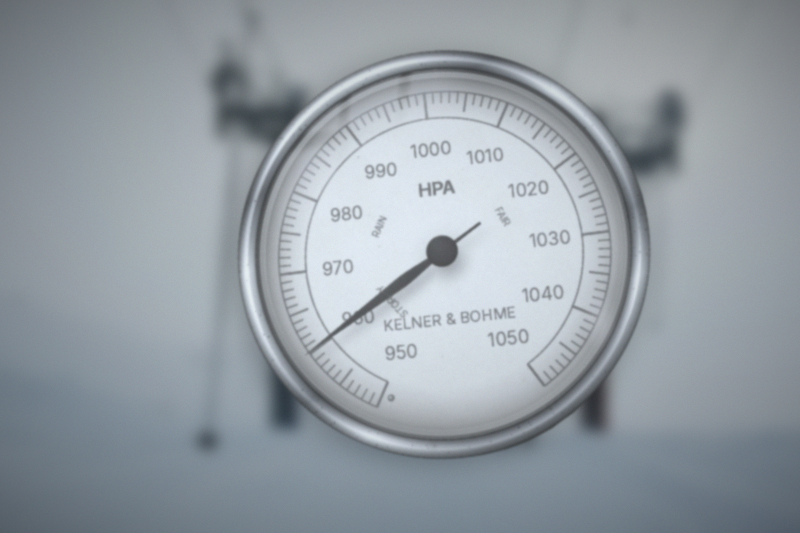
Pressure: value=960 unit=hPa
